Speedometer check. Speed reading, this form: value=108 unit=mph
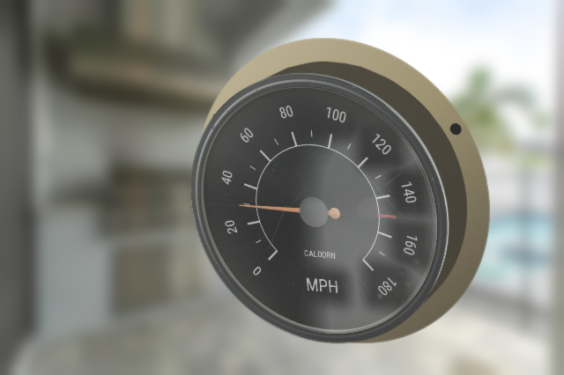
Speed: value=30 unit=mph
